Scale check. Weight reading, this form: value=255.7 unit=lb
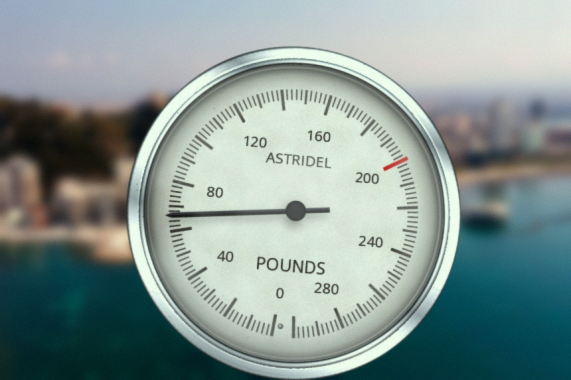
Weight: value=66 unit=lb
